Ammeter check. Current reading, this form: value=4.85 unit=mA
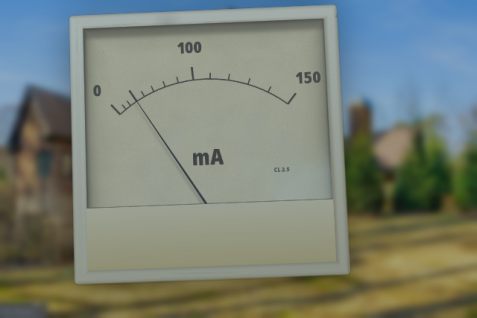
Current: value=50 unit=mA
